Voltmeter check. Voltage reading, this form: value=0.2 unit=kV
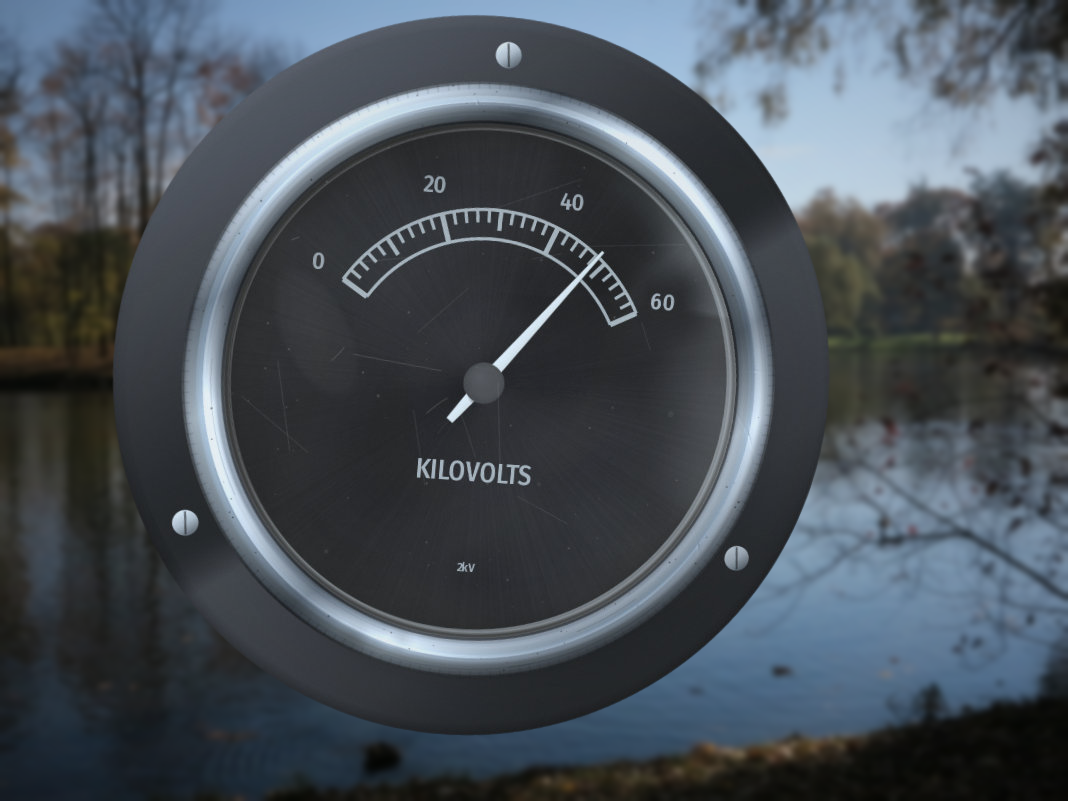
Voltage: value=48 unit=kV
